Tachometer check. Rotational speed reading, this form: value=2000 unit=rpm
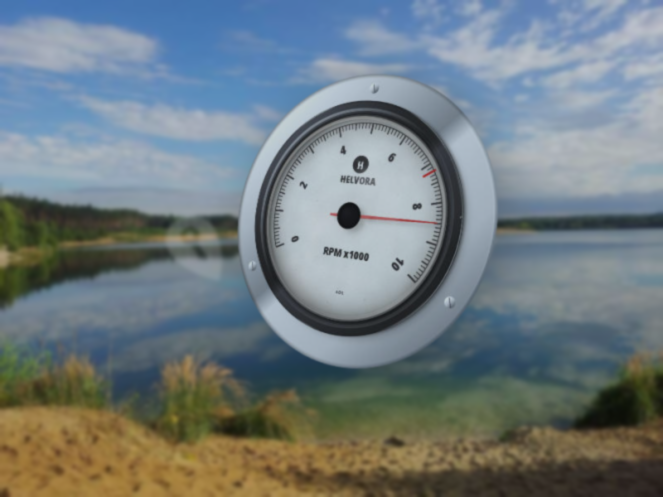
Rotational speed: value=8500 unit=rpm
